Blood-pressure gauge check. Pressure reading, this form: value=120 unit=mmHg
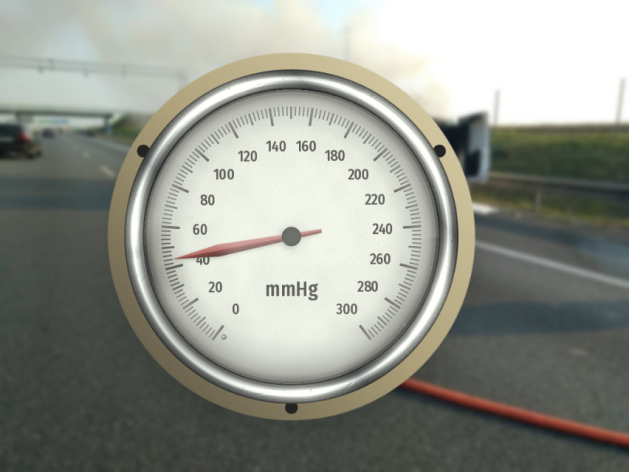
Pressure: value=44 unit=mmHg
